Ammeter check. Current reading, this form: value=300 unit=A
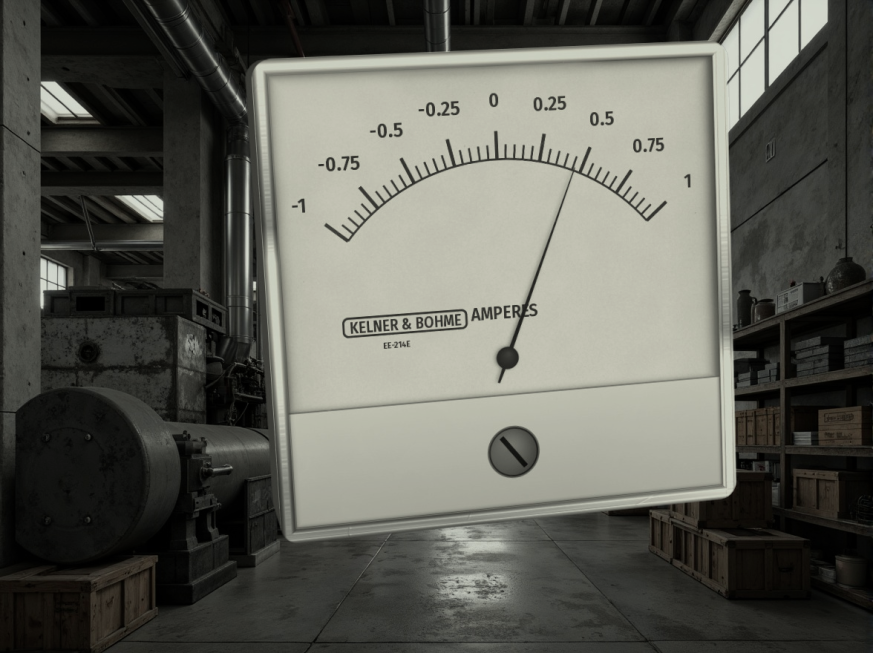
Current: value=0.45 unit=A
